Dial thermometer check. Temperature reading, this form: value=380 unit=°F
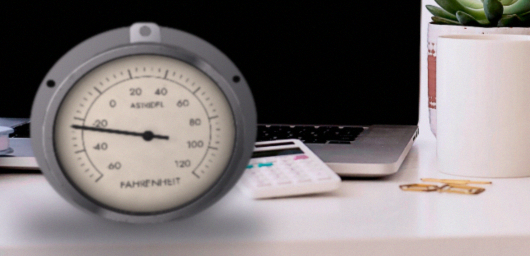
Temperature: value=-24 unit=°F
